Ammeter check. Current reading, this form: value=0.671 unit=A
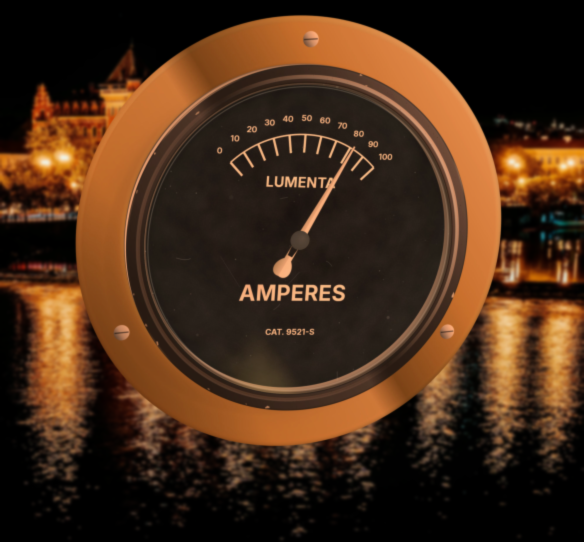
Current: value=80 unit=A
